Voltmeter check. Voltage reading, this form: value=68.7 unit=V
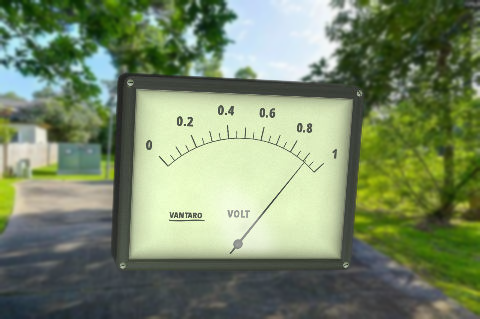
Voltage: value=0.9 unit=V
